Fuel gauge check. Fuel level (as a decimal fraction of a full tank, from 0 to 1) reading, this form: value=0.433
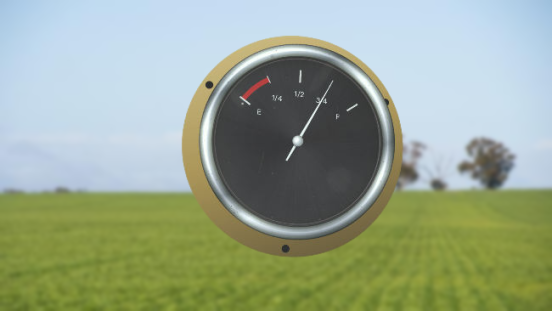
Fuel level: value=0.75
